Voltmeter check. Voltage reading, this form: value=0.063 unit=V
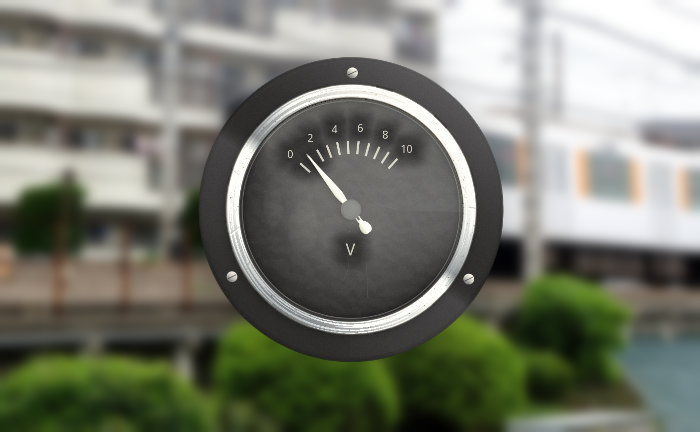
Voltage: value=1 unit=V
